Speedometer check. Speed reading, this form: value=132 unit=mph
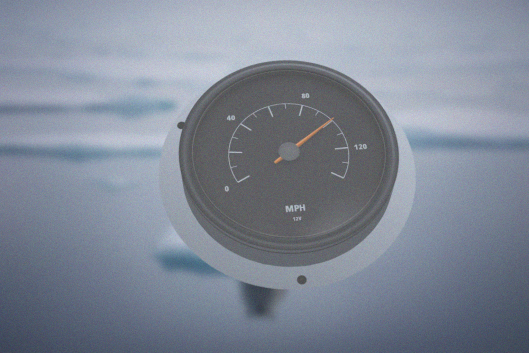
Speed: value=100 unit=mph
